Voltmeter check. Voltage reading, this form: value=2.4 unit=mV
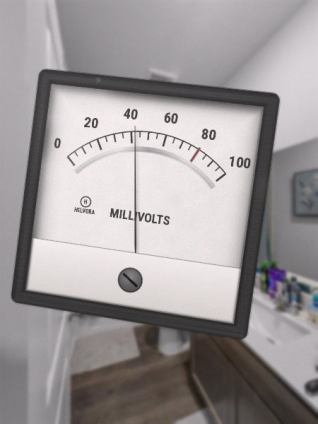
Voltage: value=42.5 unit=mV
